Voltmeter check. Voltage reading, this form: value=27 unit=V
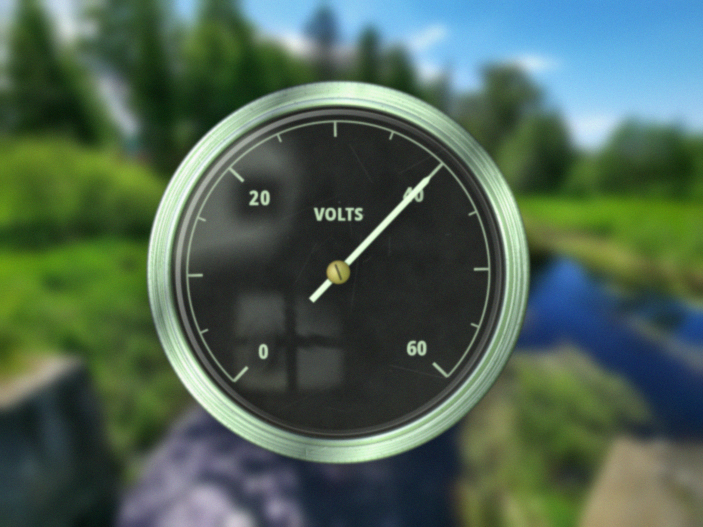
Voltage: value=40 unit=V
